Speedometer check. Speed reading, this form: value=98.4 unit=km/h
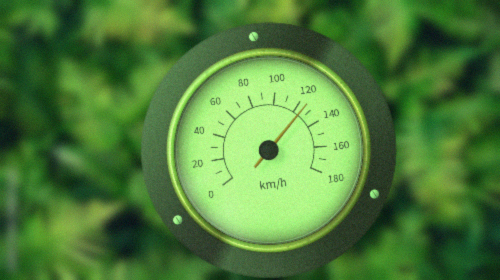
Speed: value=125 unit=km/h
